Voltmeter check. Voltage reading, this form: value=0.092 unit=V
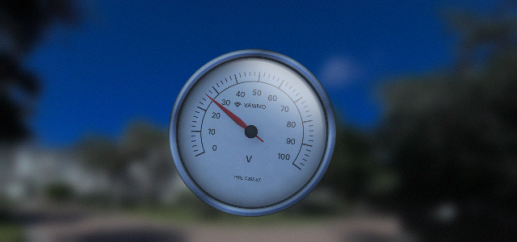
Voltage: value=26 unit=V
